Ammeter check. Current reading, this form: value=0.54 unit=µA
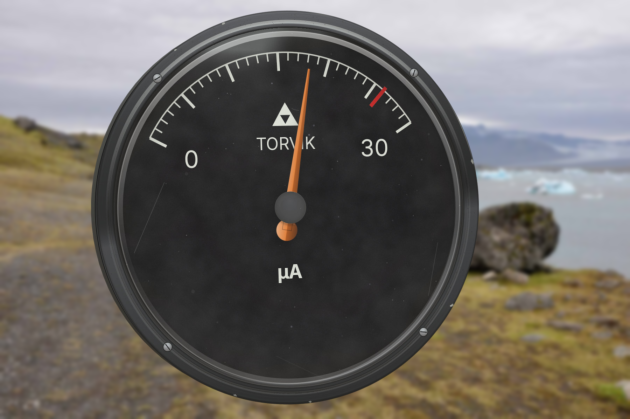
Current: value=18 unit=µA
